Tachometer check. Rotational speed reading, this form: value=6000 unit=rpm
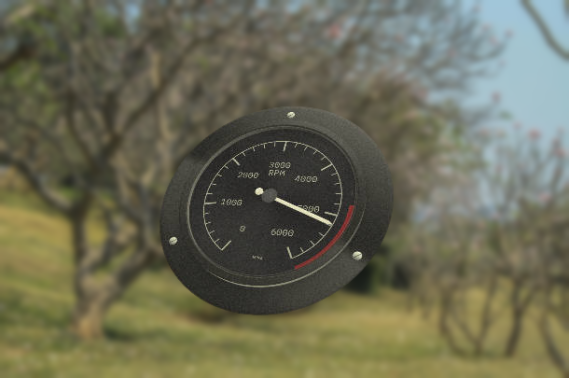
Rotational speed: value=5200 unit=rpm
